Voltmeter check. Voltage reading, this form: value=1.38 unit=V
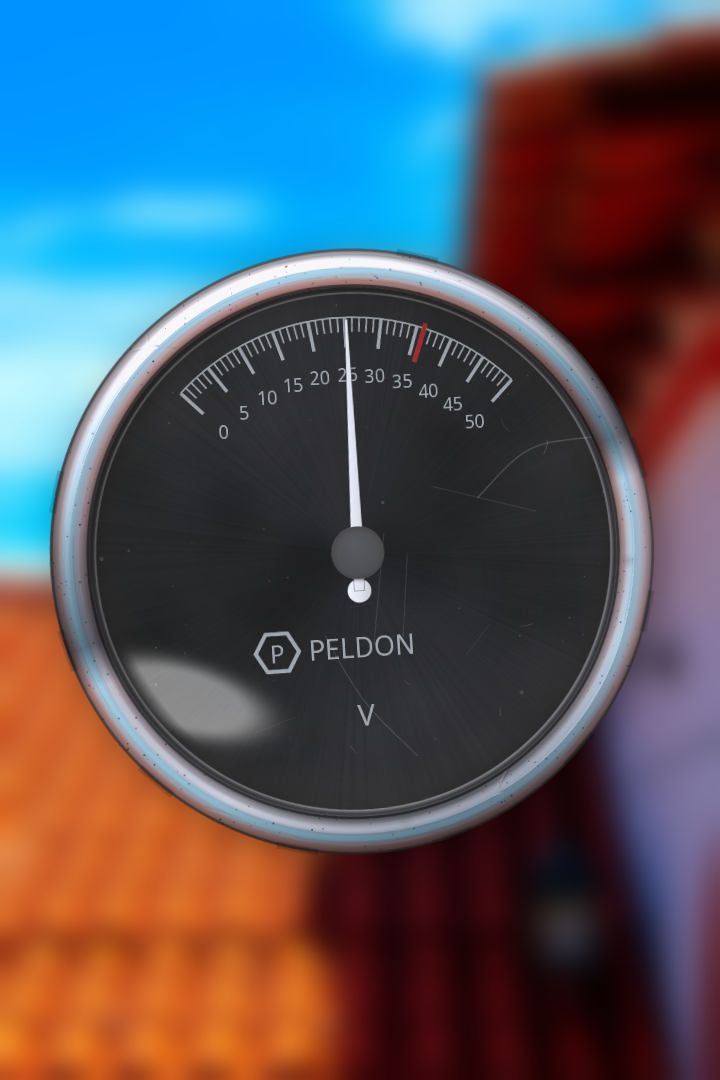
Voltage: value=25 unit=V
